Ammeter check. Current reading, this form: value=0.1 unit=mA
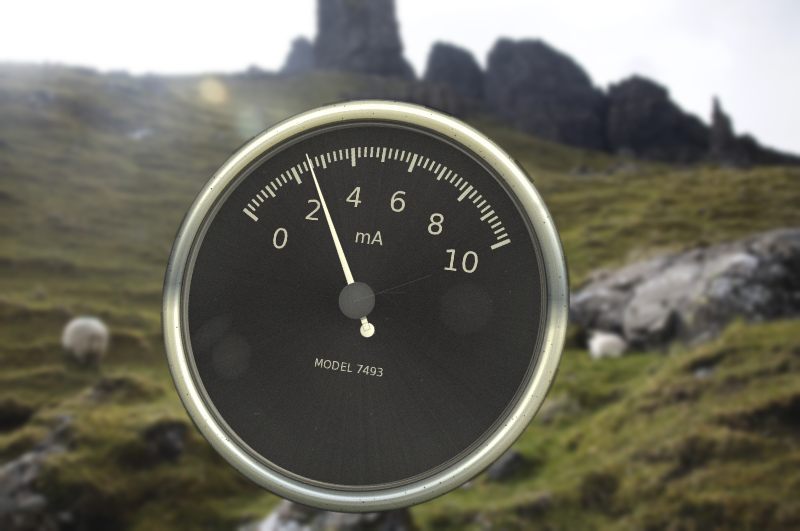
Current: value=2.6 unit=mA
